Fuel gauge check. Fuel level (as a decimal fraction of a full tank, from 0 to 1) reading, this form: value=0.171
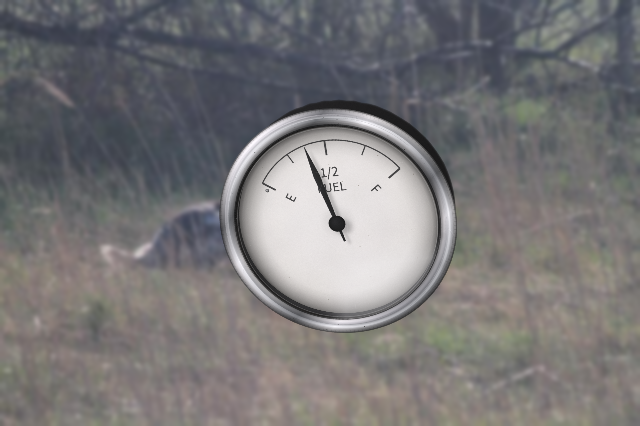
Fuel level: value=0.375
